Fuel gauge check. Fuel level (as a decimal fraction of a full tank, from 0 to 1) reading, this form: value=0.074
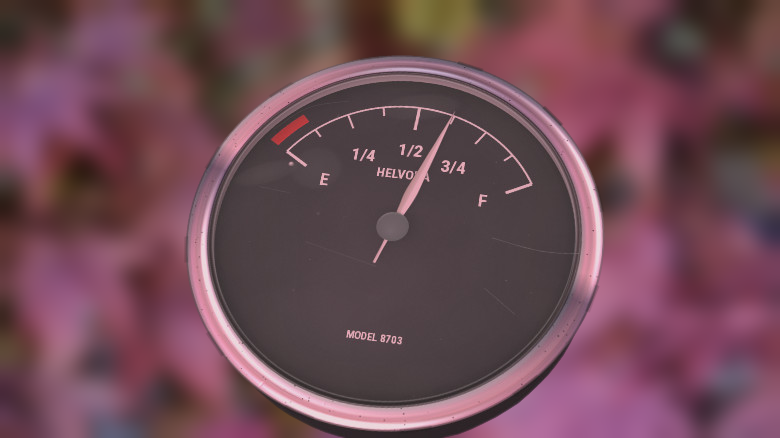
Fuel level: value=0.625
